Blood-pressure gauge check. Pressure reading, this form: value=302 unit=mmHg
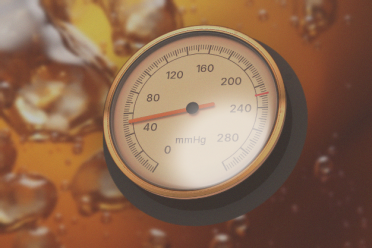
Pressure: value=50 unit=mmHg
